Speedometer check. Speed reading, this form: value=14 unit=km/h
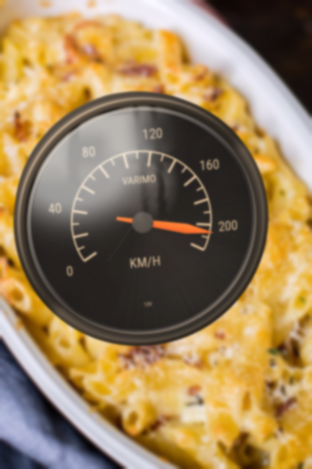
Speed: value=205 unit=km/h
